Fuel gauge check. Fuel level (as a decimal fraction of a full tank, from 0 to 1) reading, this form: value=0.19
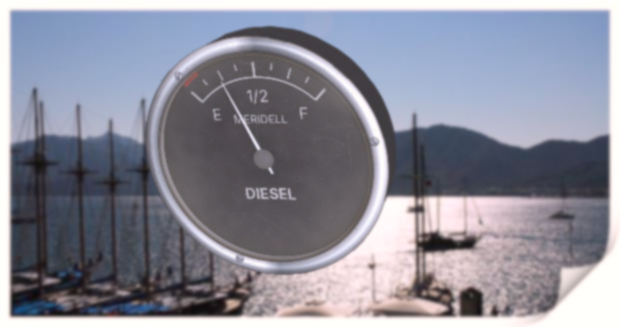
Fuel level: value=0.25
